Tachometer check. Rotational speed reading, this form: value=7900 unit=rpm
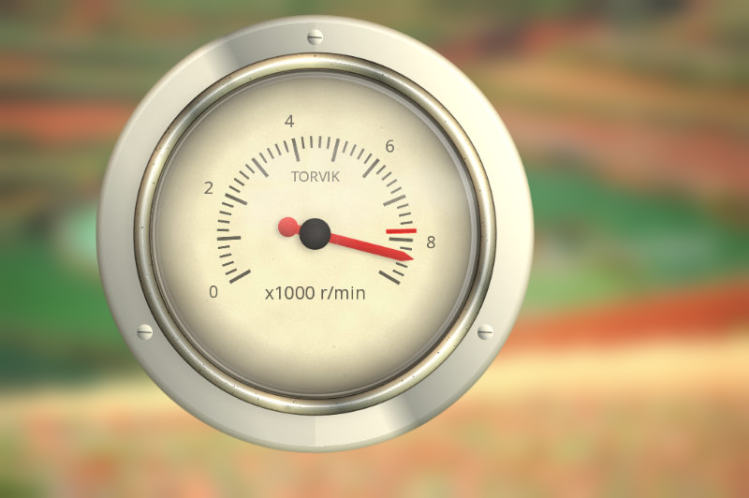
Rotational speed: value=8400 unit=rpm
